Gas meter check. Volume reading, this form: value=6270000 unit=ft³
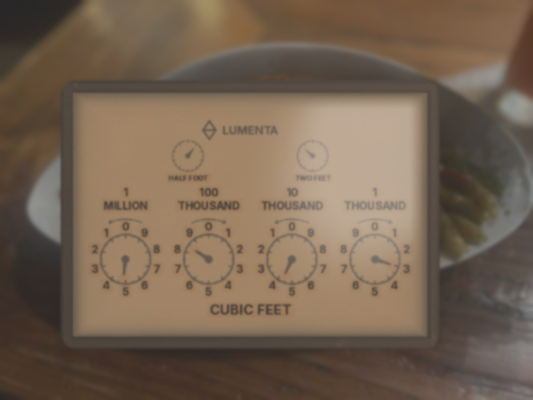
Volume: value=484300 unit=ft³
